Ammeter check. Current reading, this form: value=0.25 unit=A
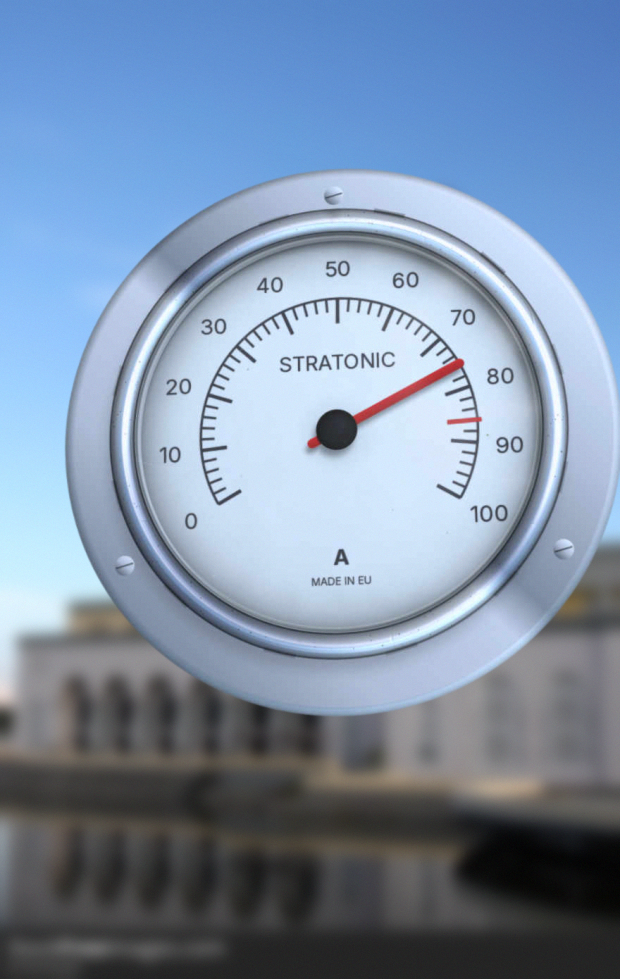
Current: value=76 unit=A
